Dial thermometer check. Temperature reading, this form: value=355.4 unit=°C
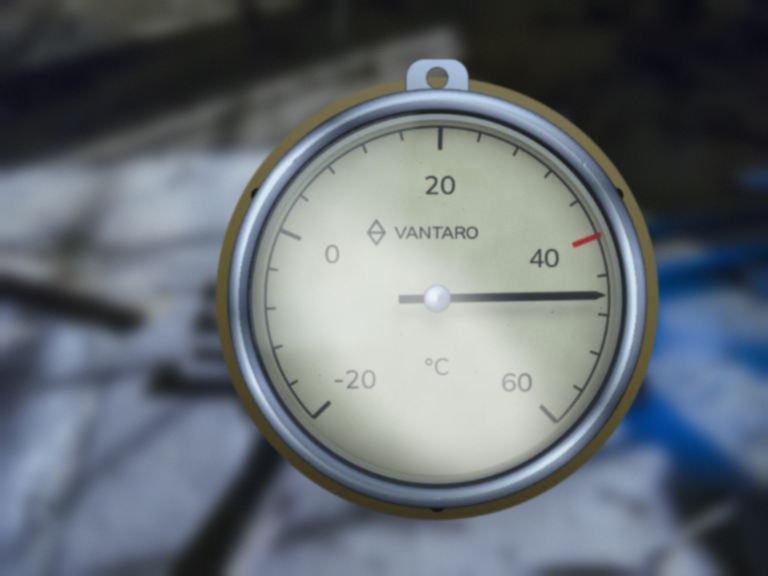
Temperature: value=46 unit=°C
